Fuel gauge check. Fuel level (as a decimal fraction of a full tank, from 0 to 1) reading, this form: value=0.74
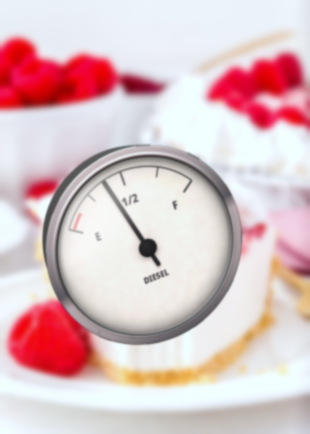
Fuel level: value=0.375
